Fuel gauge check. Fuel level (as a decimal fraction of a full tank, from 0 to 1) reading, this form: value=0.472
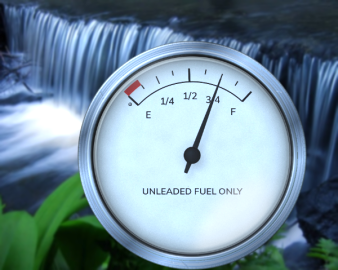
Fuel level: value=0.75
